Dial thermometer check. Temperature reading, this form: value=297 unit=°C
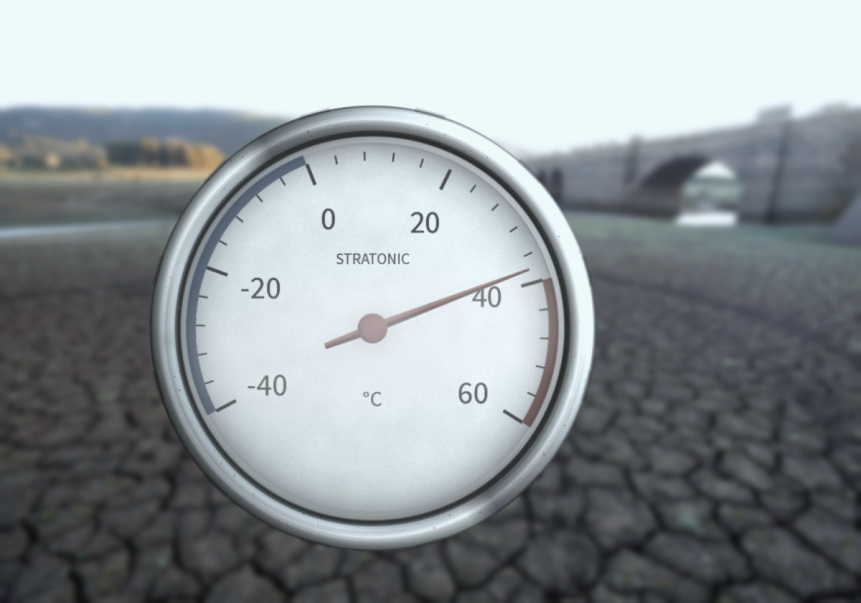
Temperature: value=38 unit=°C
